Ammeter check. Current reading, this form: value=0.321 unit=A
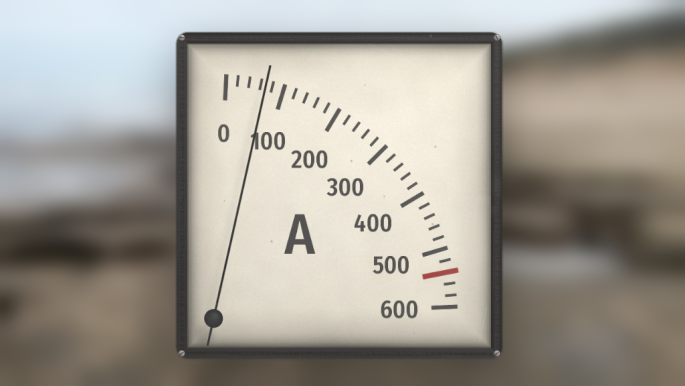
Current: value=70 unit=A
